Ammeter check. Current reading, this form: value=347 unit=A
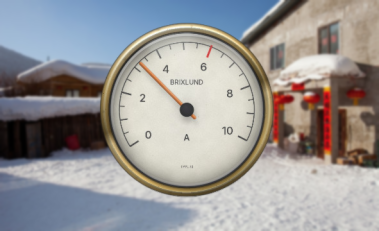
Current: value=3.25 unit=A
